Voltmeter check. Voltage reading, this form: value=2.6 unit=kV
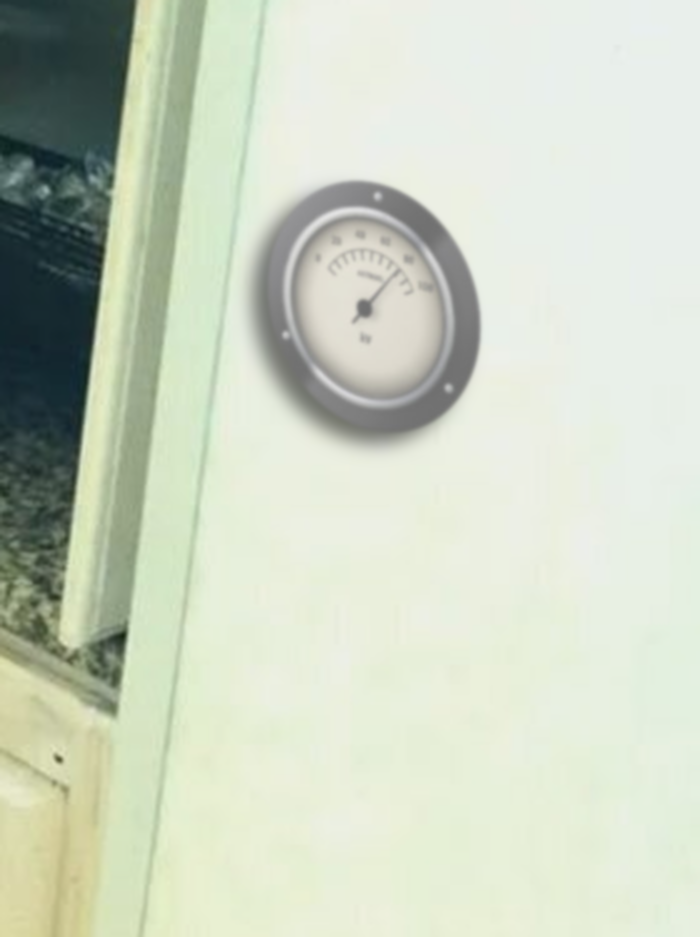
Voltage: value=80 unit=kV
